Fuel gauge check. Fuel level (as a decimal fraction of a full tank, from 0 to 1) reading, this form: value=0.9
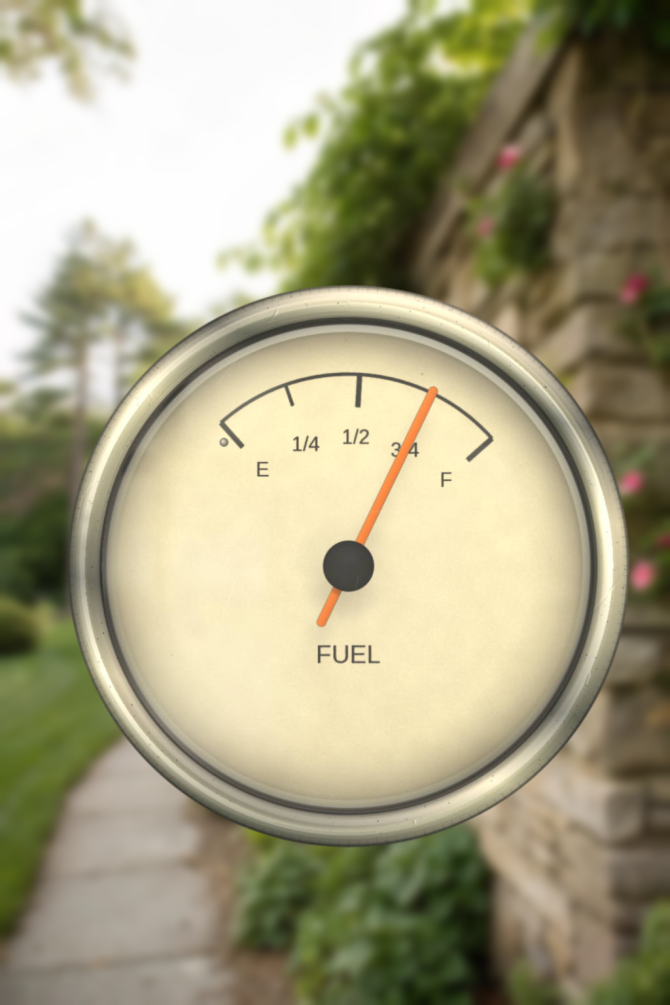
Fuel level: value=0.75
